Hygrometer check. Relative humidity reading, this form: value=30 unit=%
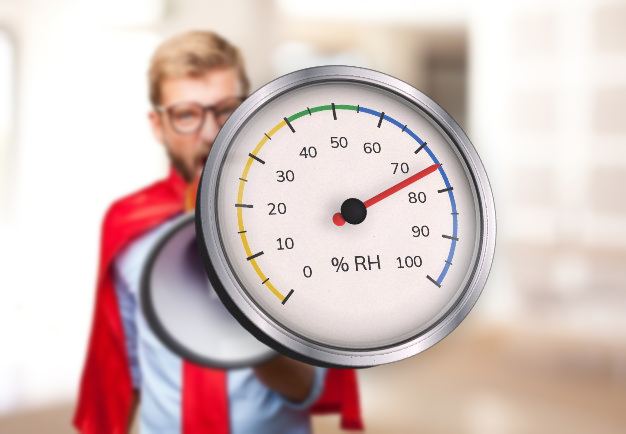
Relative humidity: value=75 unit=%
